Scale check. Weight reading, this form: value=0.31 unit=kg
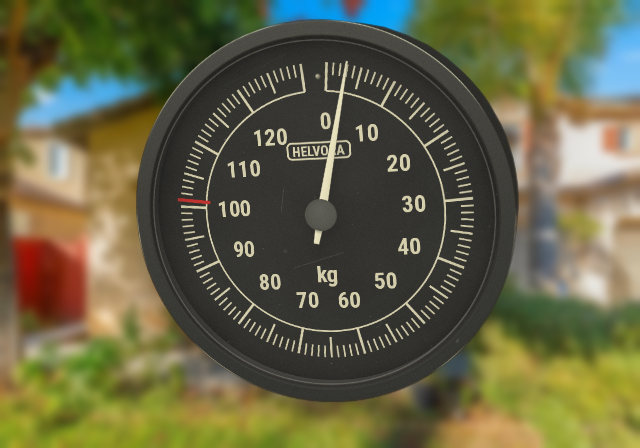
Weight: value=3 unit=kg
